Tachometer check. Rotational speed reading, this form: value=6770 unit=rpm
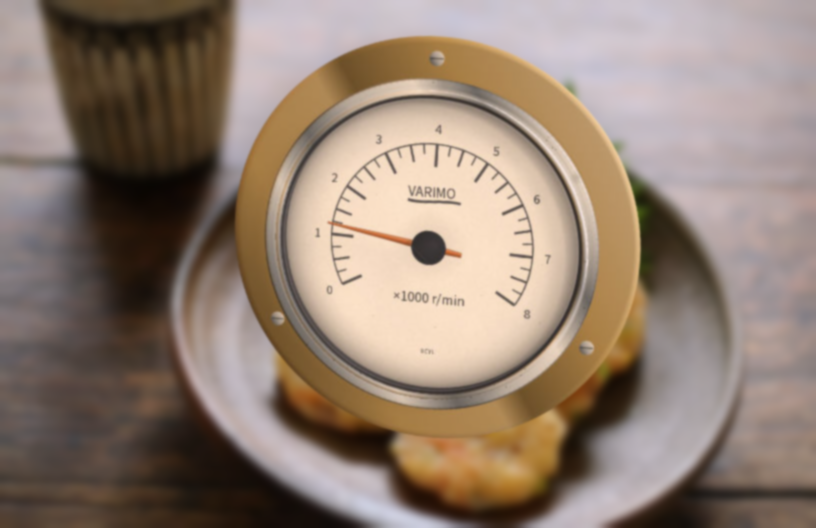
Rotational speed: value=1250 unit=rpm
